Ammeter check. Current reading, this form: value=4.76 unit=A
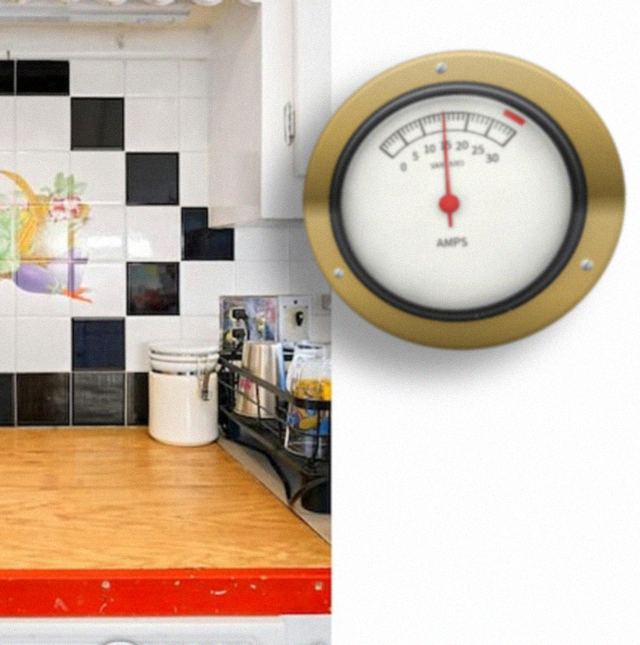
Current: value=15 unit=A
